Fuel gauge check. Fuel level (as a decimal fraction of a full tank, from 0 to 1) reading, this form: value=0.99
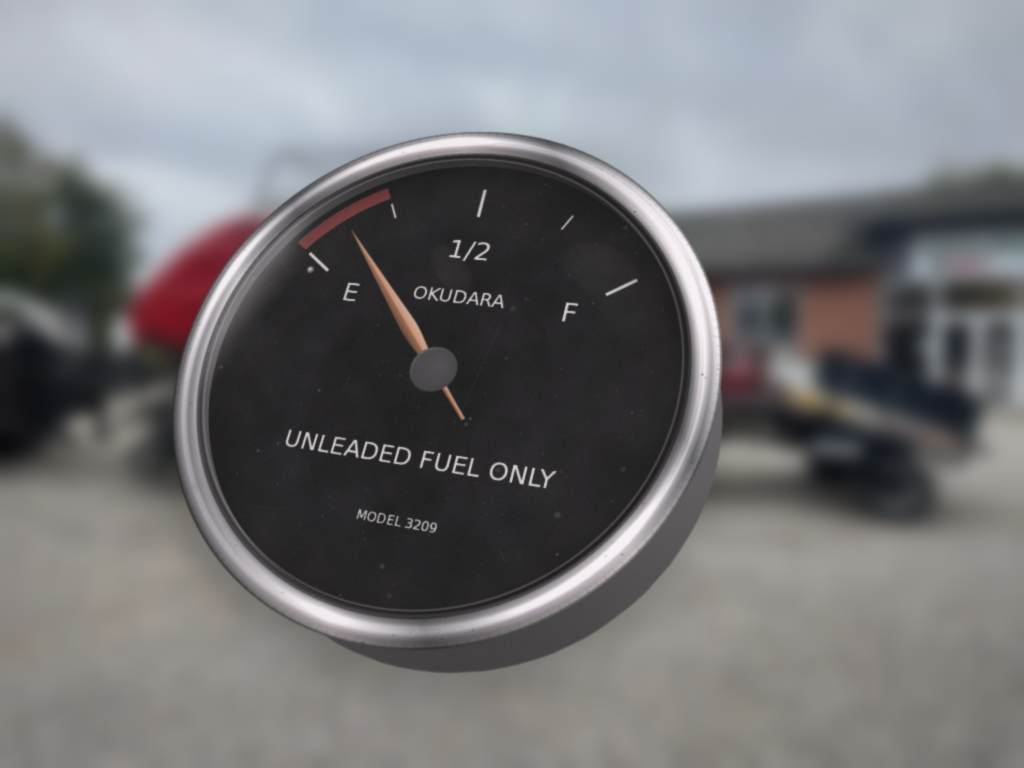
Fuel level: value=0.125
